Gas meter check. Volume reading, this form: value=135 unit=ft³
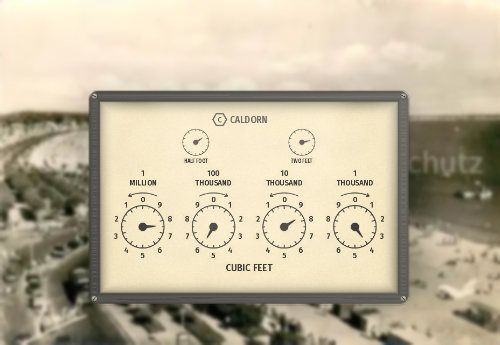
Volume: value=758400 unit=ft³
